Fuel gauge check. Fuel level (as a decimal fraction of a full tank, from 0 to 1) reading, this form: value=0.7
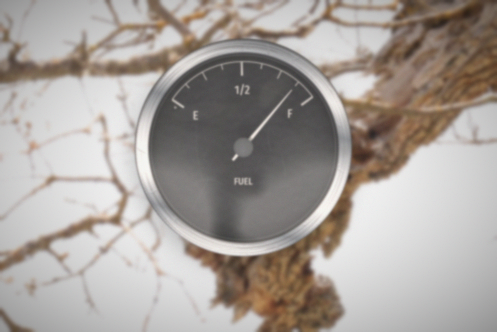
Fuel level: value=0.875
